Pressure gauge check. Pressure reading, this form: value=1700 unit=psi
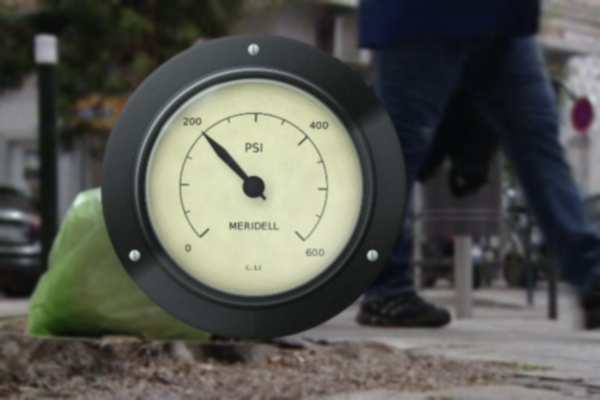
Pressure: value=200 unit=psi
